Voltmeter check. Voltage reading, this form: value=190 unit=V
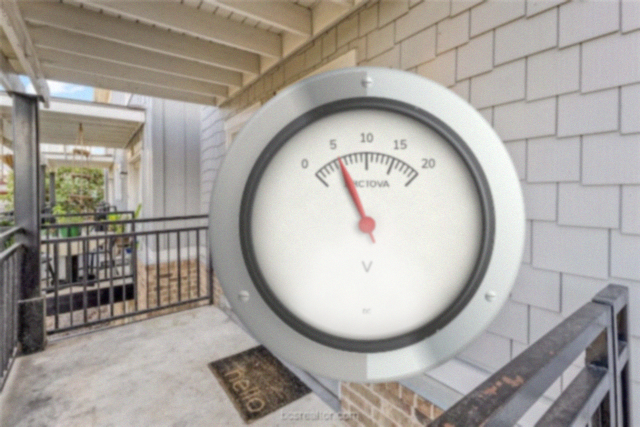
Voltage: value=5 unit=V
